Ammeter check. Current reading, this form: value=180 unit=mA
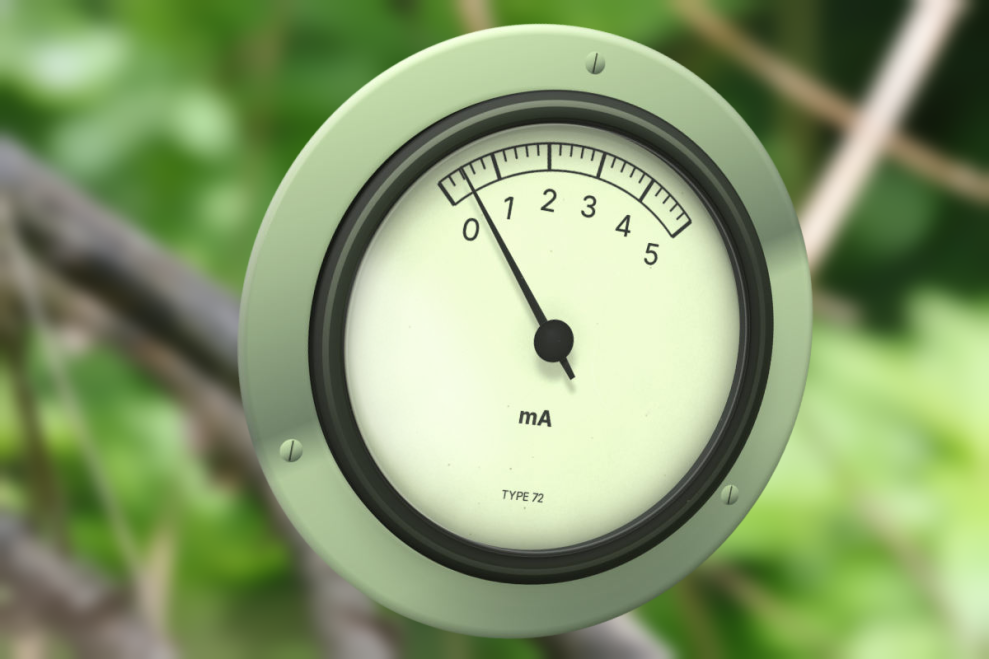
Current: value=0.4 unit=mA
